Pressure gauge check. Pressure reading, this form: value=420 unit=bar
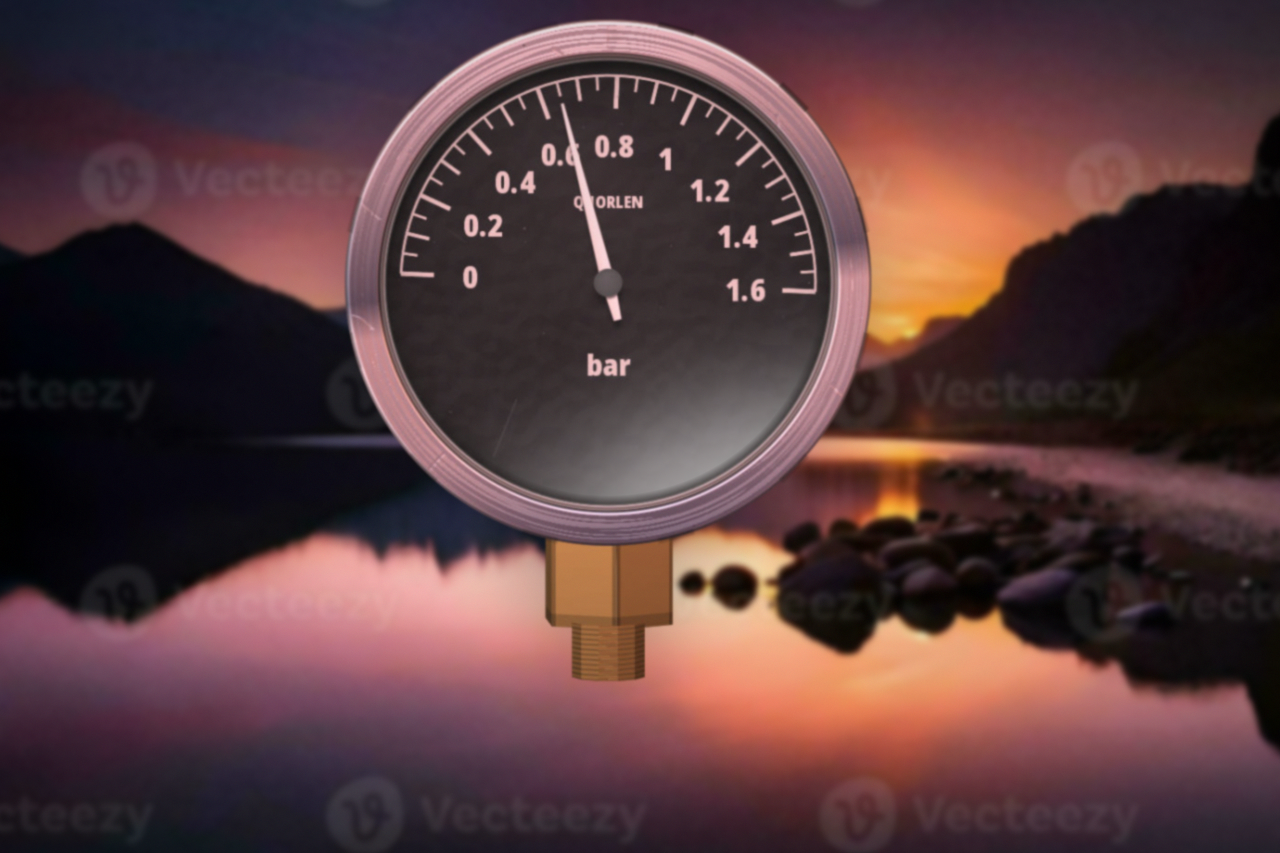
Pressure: value=0.65 unit=bar
